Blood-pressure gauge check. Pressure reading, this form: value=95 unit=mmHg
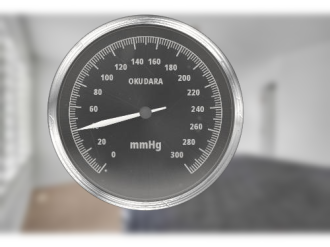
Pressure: value=40 unit=mmHg
